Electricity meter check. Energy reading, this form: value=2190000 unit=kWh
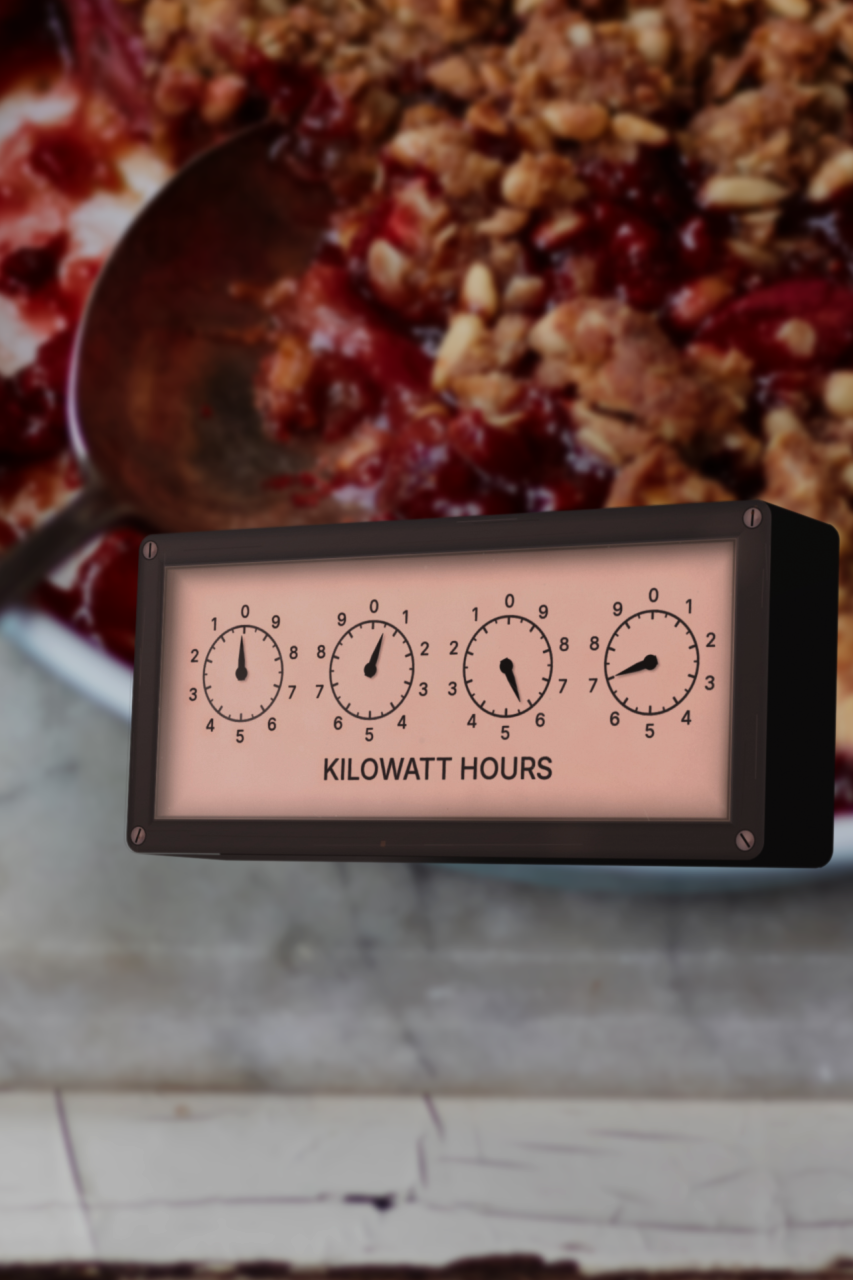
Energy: value=57 unit=kWh
